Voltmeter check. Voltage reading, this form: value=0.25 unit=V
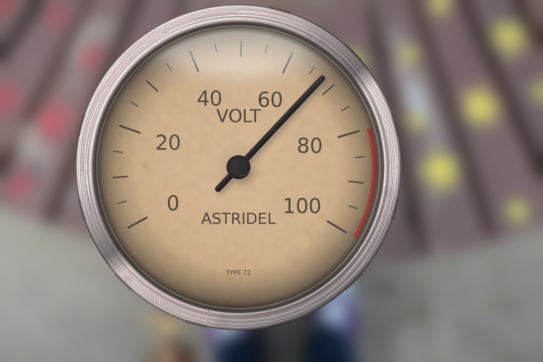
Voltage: value=67.5 unit=V
